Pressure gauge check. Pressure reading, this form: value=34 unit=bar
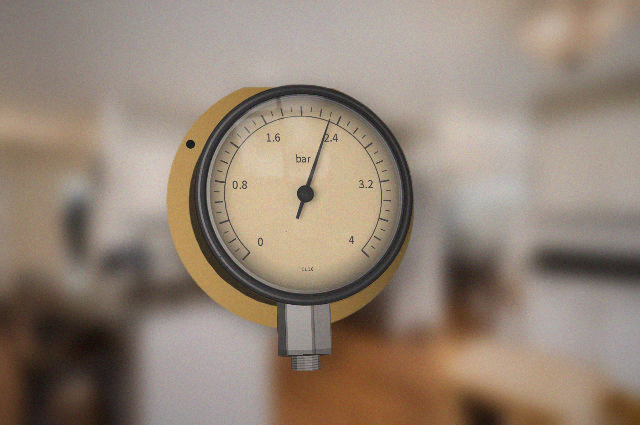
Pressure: value=2.3 unit=bar
